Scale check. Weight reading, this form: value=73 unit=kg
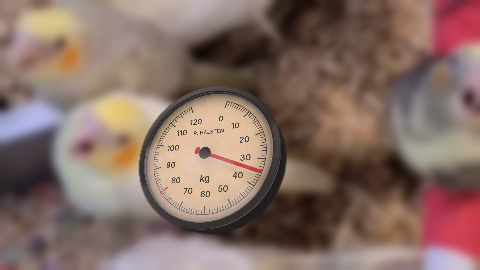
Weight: value=35 unit=kg
